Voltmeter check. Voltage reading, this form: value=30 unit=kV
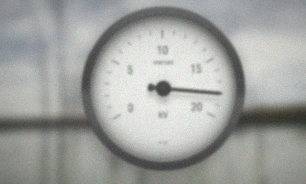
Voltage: value=18 unit=kV
